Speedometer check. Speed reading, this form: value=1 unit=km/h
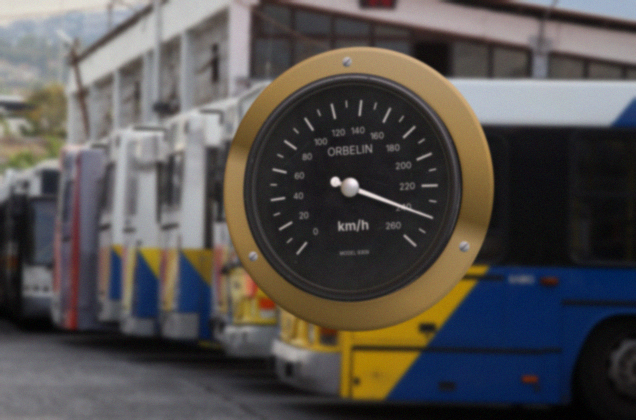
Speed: value=240 unit=km/h
